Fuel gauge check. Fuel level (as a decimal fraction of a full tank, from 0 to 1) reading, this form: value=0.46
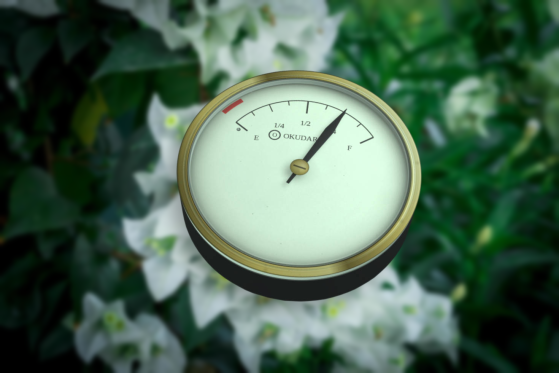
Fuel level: value=0.75
